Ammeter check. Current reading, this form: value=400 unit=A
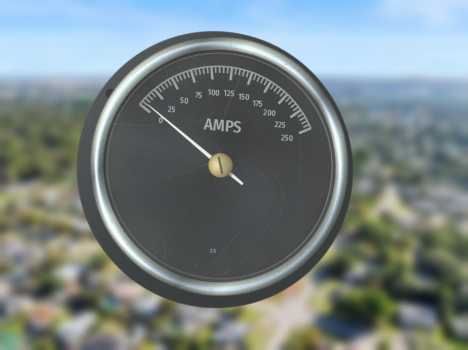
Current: value=5 unit=A
